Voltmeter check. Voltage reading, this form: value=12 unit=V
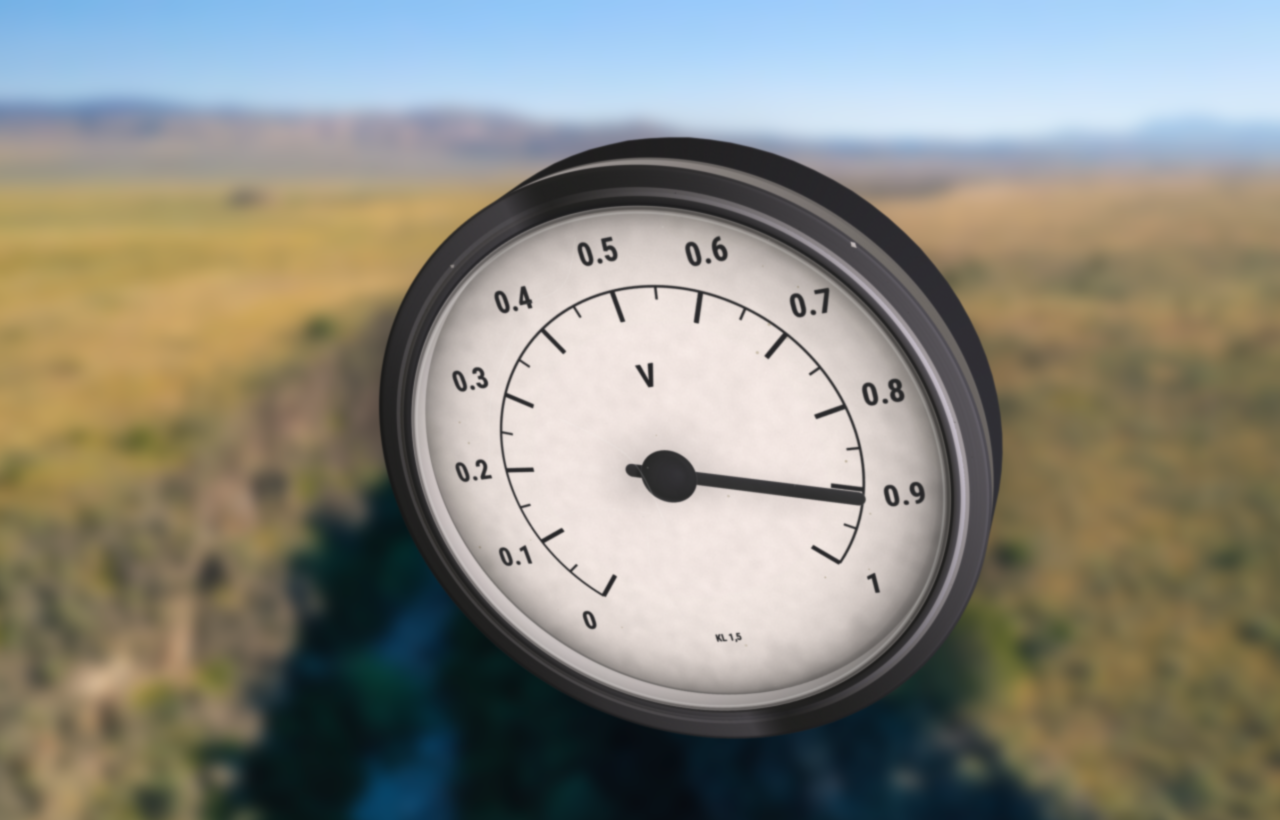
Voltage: value=0.9 unit=V
